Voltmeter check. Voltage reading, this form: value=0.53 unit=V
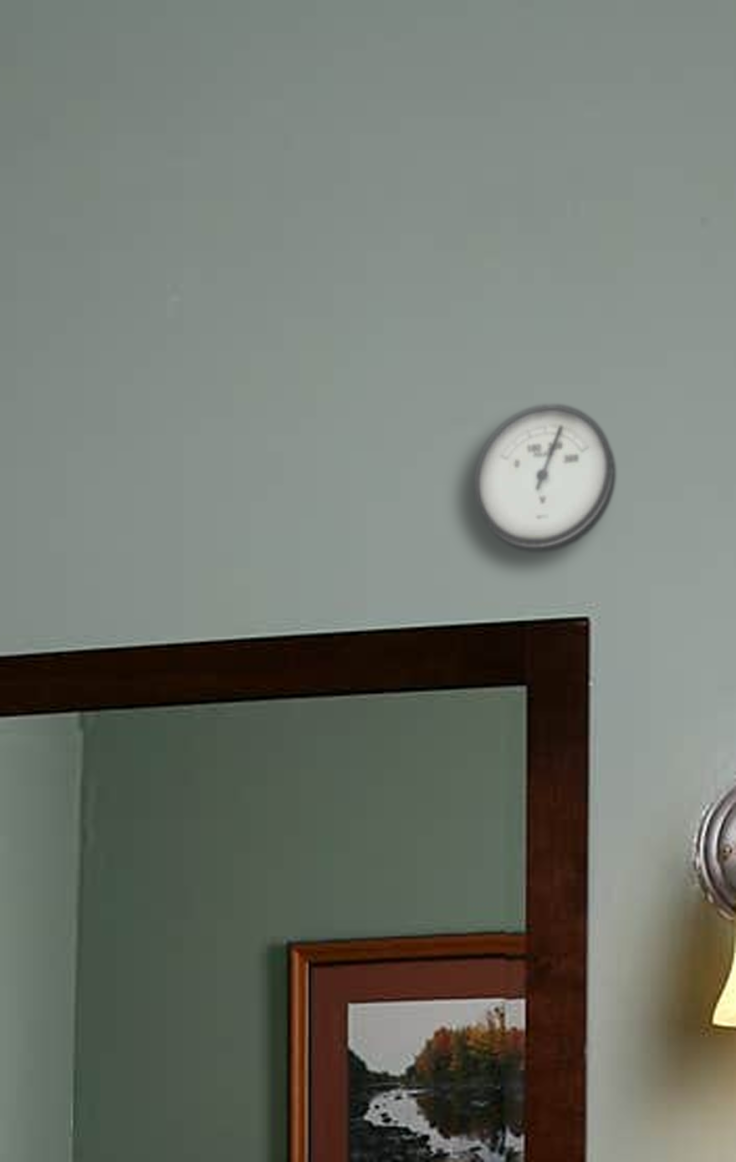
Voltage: value=200 unit=V
